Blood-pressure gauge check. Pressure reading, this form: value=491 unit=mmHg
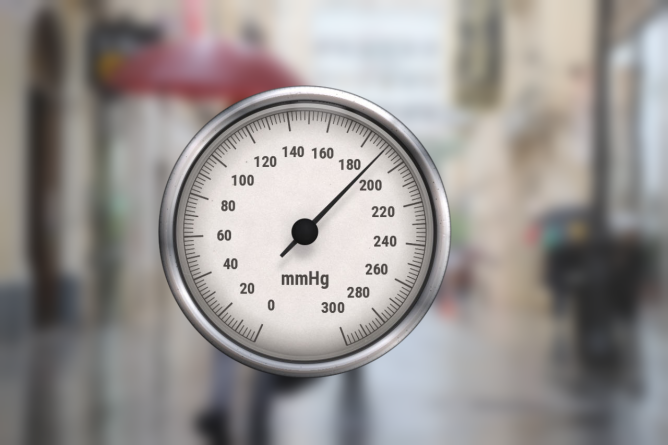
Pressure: value=190 unit=mmHg
